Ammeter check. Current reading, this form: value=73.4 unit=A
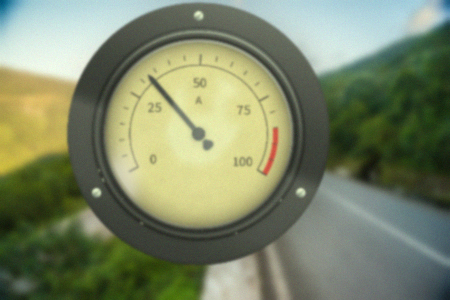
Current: value=32.5 unit=A
